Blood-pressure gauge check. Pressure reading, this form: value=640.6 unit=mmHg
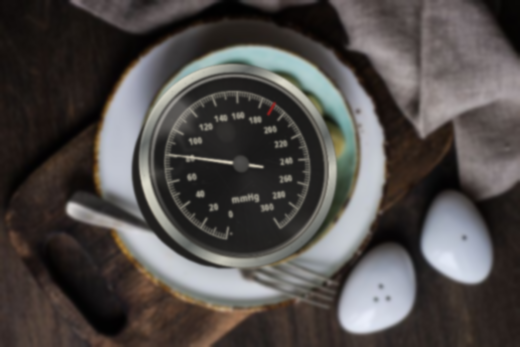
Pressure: value=80 unit=mmHg
